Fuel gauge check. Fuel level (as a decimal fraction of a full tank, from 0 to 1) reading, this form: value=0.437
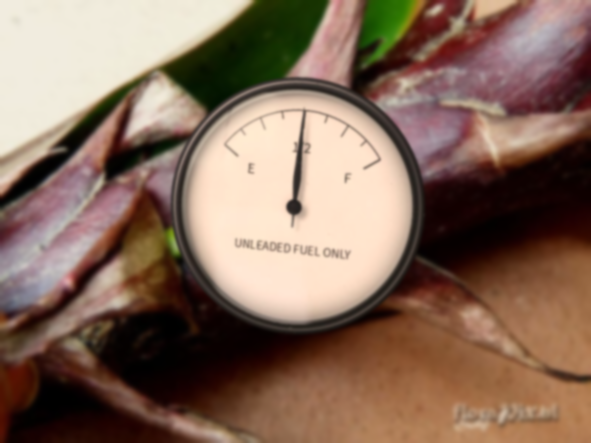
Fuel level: value=0.5
